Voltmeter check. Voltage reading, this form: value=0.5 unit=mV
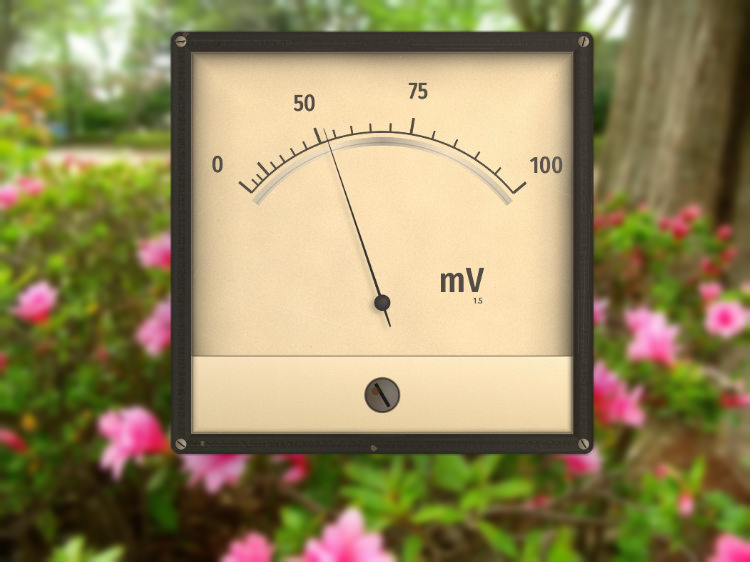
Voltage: value=52.5 unit=mV
